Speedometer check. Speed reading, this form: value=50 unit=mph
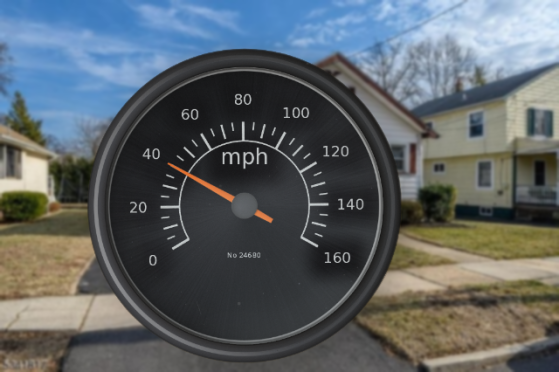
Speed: value=40 unit=mph
